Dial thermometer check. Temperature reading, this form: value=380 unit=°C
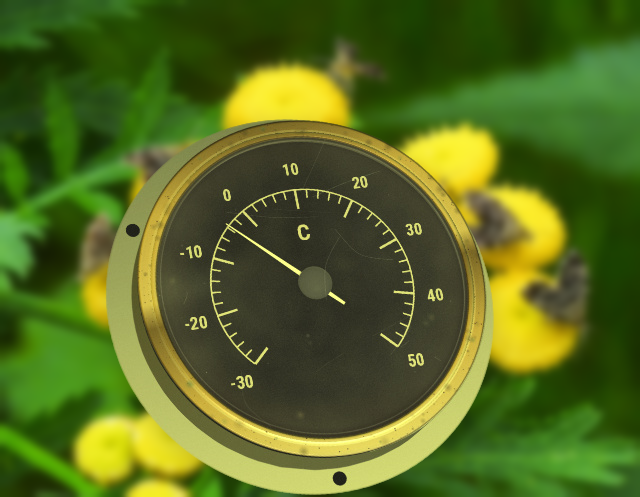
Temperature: value=-4 unit=°C
